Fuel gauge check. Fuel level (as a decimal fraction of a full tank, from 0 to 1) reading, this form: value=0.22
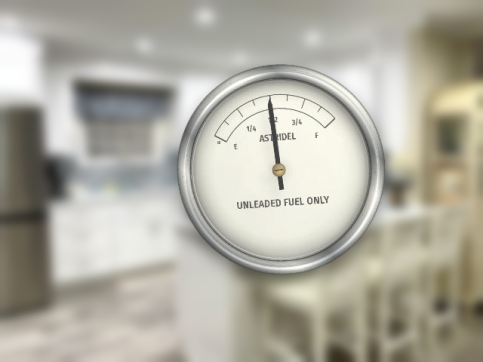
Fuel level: value=0.5
